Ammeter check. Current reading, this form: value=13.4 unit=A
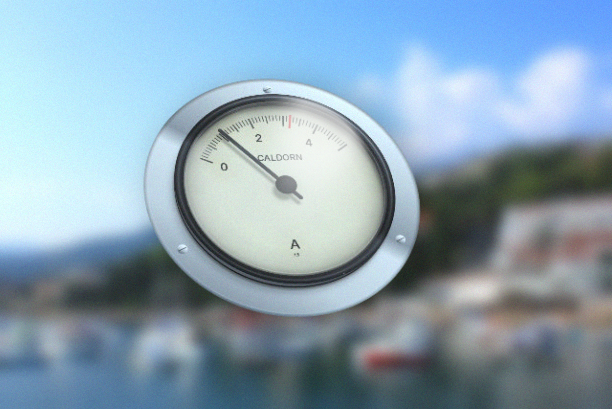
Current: value=1 unit=A
